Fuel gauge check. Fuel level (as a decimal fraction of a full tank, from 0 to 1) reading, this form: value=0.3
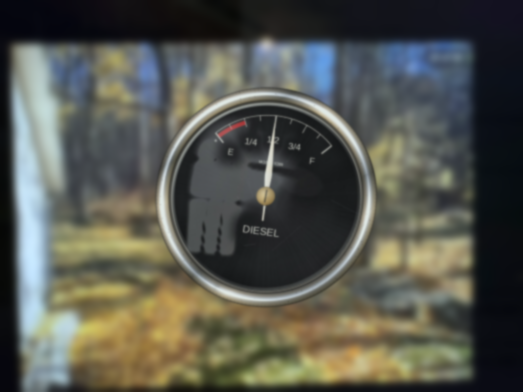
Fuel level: value=0.5
